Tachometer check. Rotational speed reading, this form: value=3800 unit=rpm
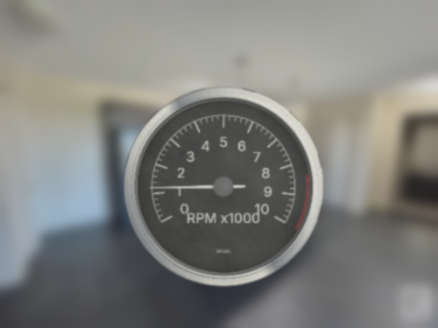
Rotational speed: value=1200 unit=rpm
